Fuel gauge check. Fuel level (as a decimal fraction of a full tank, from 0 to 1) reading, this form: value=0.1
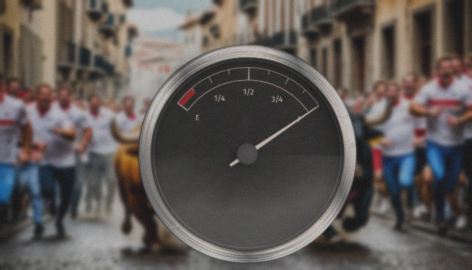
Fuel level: value=1
